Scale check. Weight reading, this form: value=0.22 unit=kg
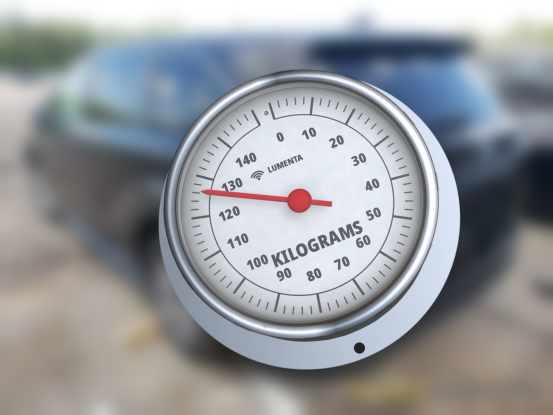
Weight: value=126 unit=kg
